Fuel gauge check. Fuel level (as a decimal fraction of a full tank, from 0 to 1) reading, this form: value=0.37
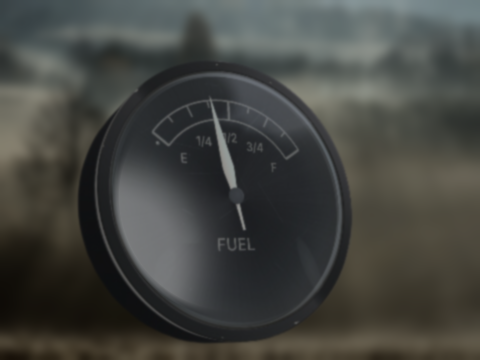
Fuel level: value=0.375
